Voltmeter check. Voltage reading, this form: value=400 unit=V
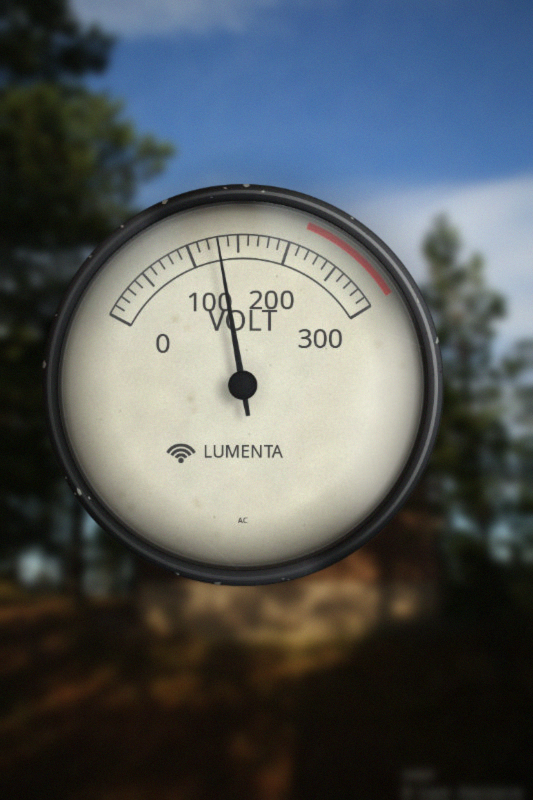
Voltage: value=130 unit=V
